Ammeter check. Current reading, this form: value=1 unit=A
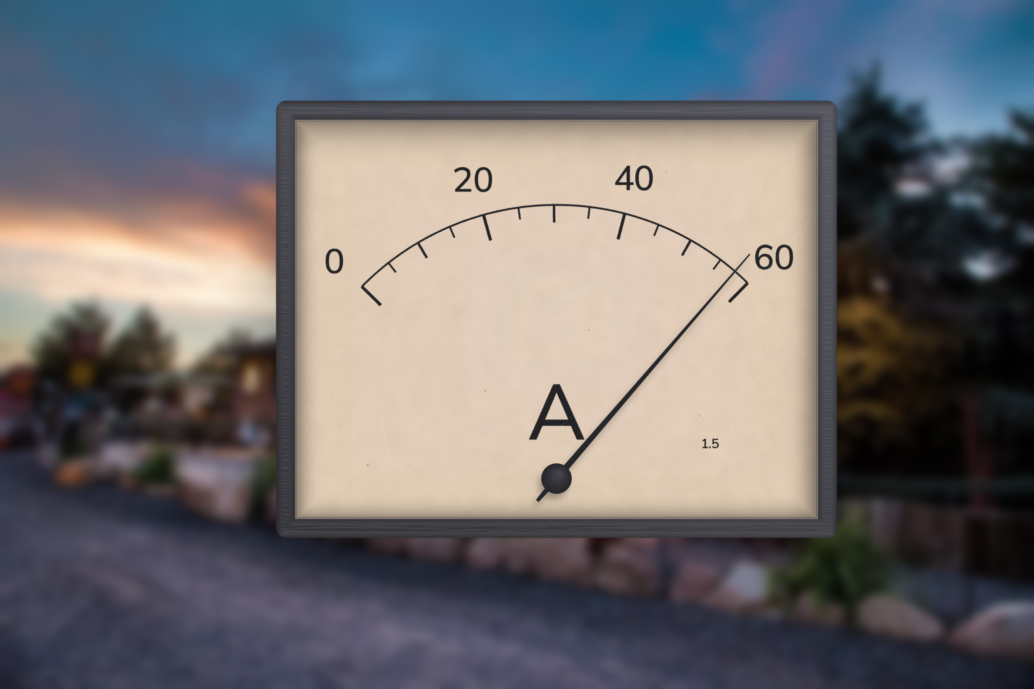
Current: value=57.5 unit=A
